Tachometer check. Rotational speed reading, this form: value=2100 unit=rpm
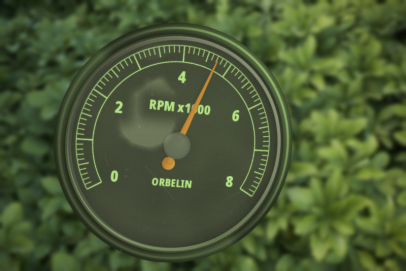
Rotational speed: value=4700 unit=rpm
